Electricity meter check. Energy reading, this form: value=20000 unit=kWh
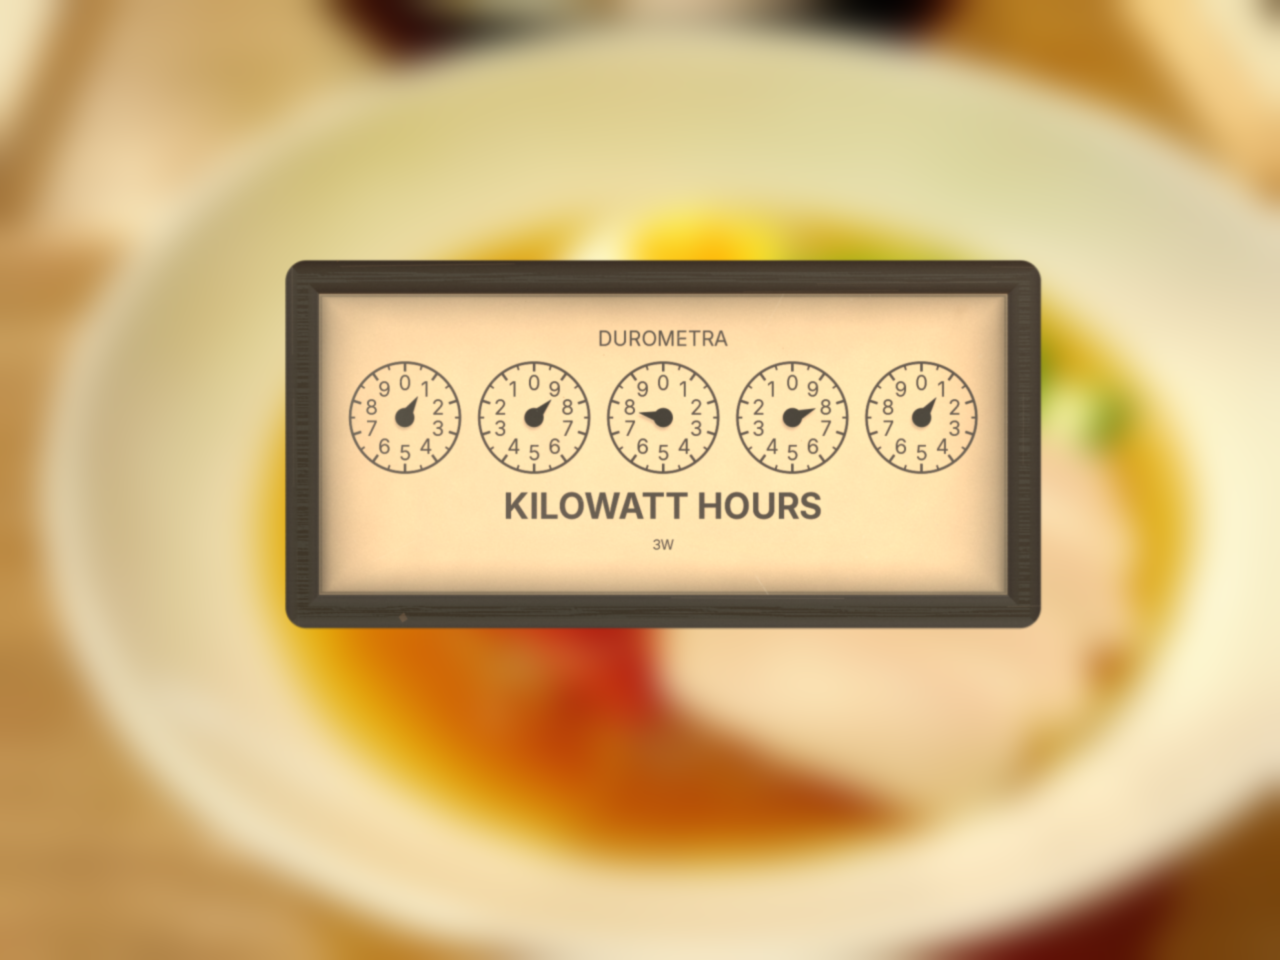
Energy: value=8781 unit=kWh
